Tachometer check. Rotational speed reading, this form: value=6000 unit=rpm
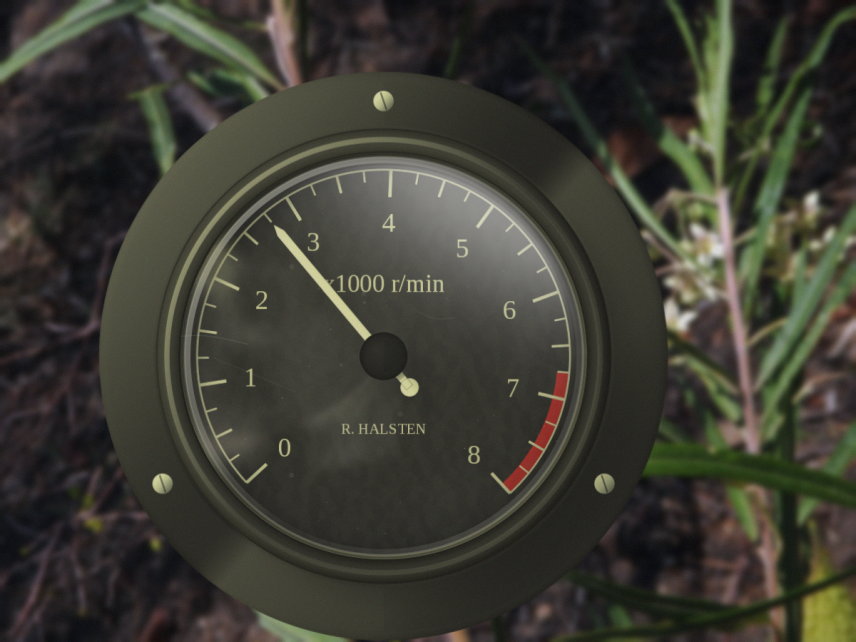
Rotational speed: value=2750 unit=rpm
